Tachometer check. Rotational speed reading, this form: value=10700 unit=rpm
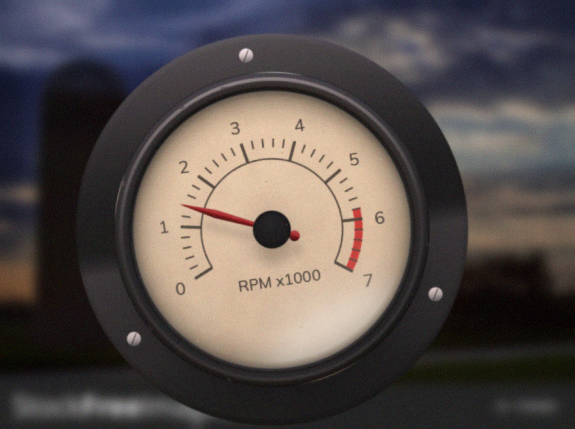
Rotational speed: value=1400 unit=rpm
